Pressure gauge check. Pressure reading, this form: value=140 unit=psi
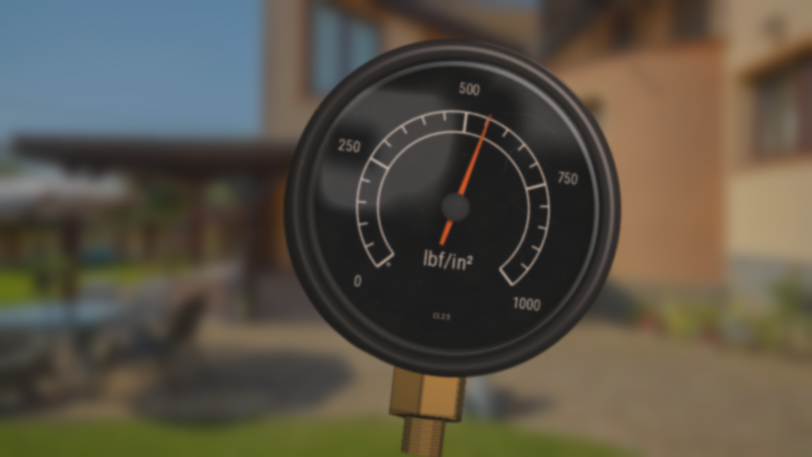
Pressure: value=550 unit=psi
